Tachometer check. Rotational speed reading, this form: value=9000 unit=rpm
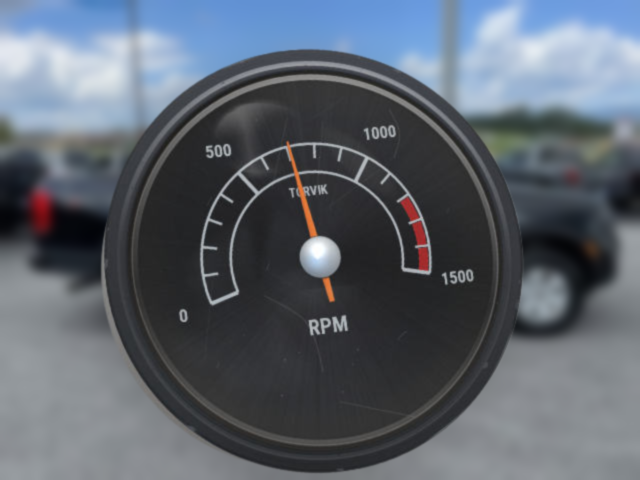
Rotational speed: value=700 unit=rpm
